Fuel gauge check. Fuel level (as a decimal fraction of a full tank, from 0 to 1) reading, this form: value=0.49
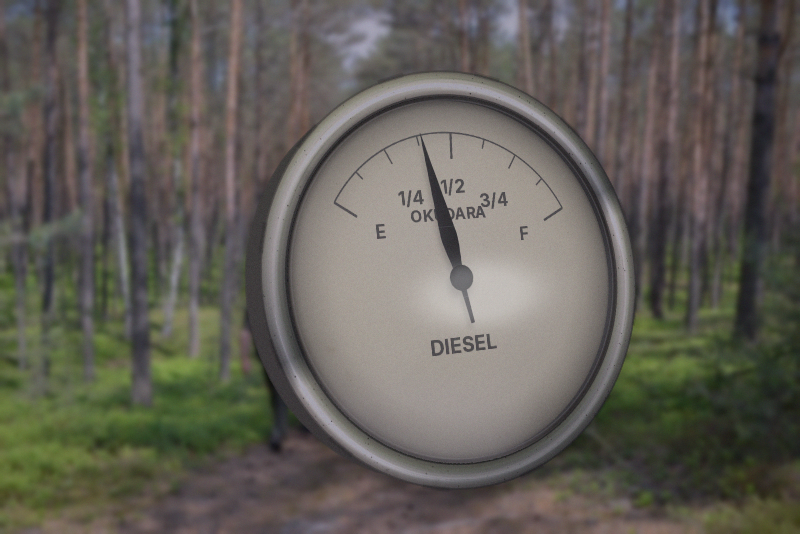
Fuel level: value=0.375
